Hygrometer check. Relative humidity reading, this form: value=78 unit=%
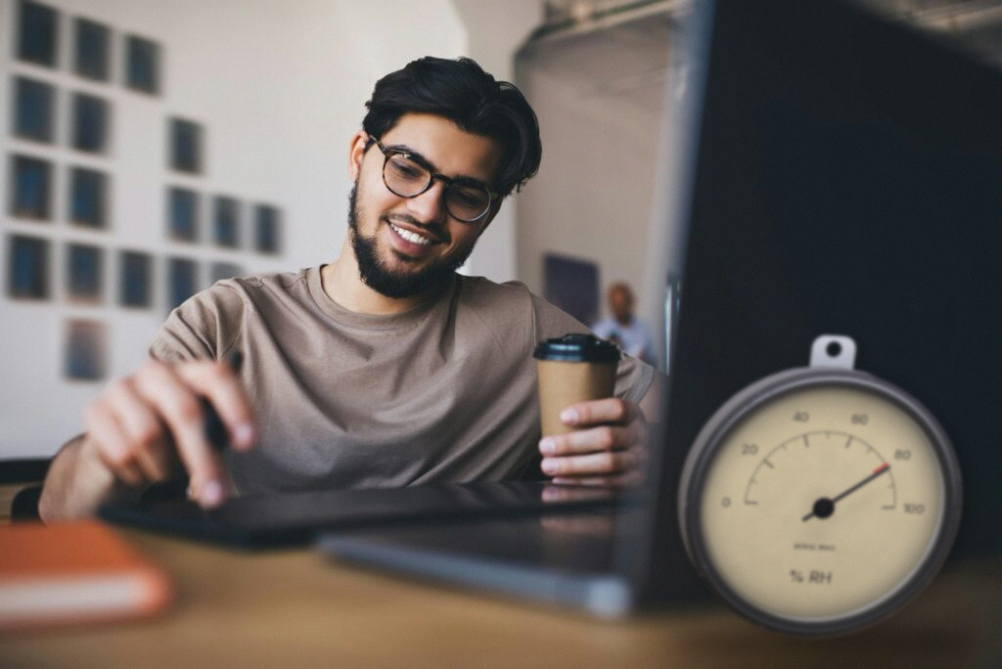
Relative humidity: value=80 unit=%
